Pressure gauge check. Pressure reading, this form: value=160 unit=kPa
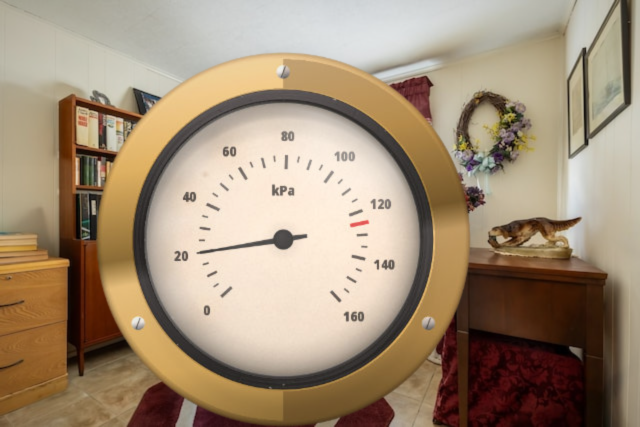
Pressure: value=20 unit=kPa
